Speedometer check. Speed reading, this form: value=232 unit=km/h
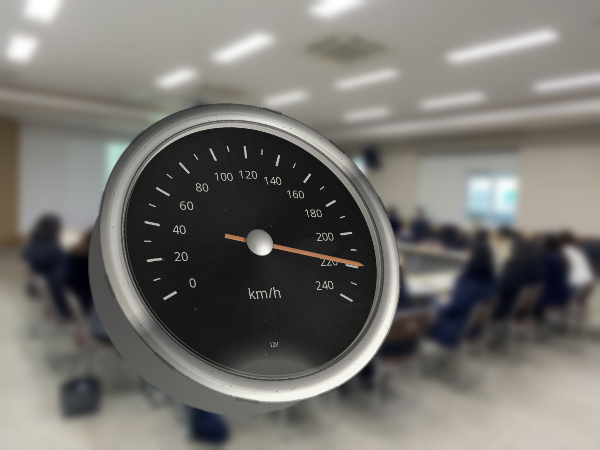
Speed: value=220 unit=km/h
